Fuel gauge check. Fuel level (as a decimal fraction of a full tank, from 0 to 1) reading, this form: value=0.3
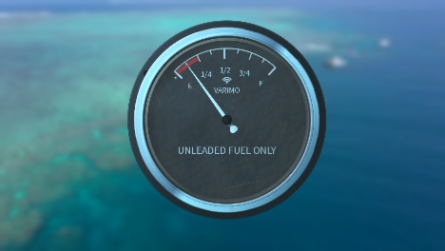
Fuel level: value=0.125
